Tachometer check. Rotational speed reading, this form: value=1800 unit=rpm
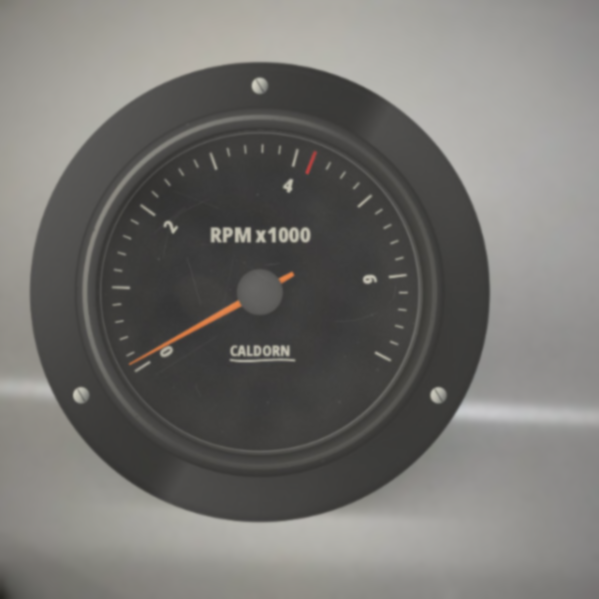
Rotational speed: value=100 unit=rpm
